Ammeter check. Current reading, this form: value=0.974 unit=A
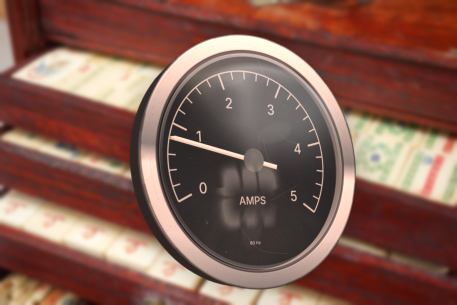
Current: value=0.8 unit=A
